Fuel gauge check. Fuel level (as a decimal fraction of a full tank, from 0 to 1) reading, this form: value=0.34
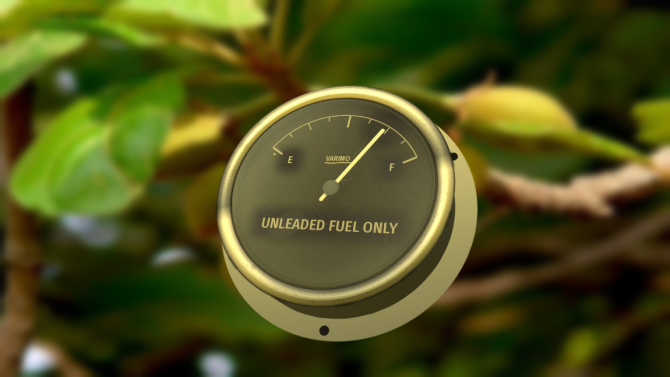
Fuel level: value=0.75
